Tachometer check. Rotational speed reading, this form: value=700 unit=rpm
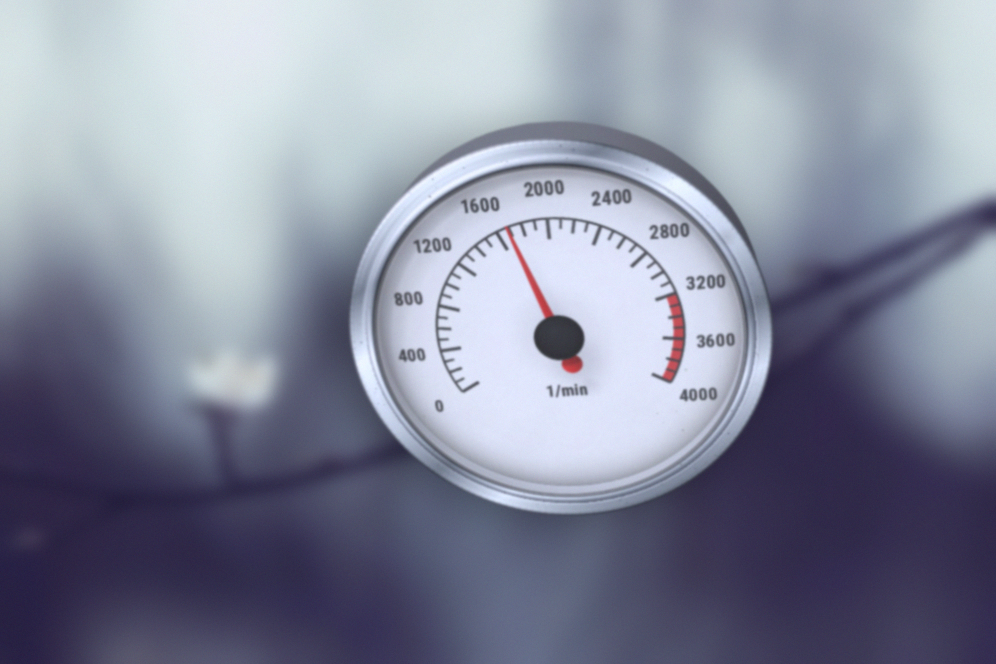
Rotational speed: value=1700 unit=rpm
